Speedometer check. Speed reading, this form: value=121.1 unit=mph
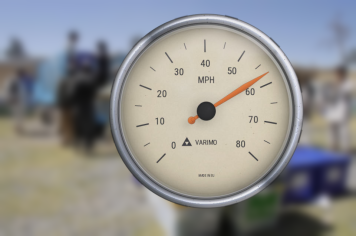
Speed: value=57.5 unit=mph
